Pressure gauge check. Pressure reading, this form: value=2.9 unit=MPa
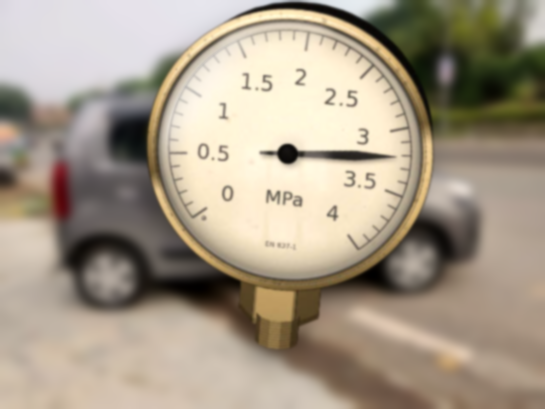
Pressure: value=3.2 unit=MPa
